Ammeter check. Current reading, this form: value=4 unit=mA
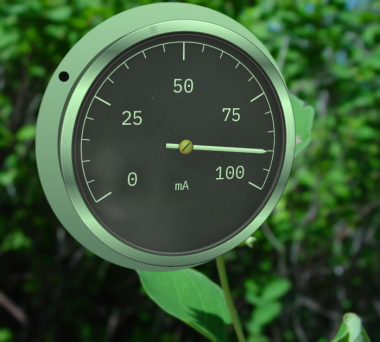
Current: value=90 unit=mA
